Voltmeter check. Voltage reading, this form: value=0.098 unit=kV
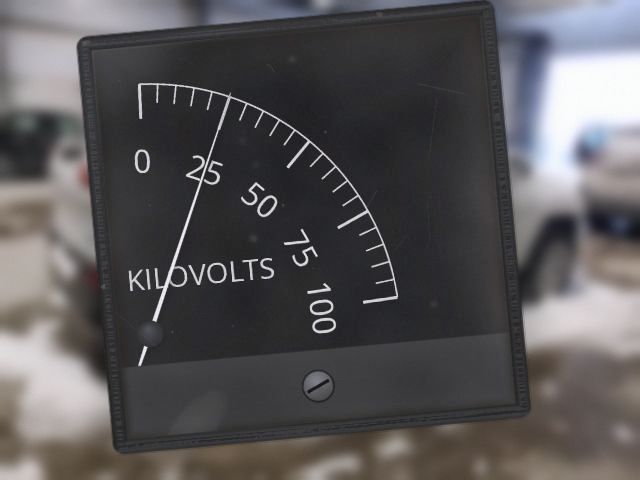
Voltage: value=25 unit=kV
